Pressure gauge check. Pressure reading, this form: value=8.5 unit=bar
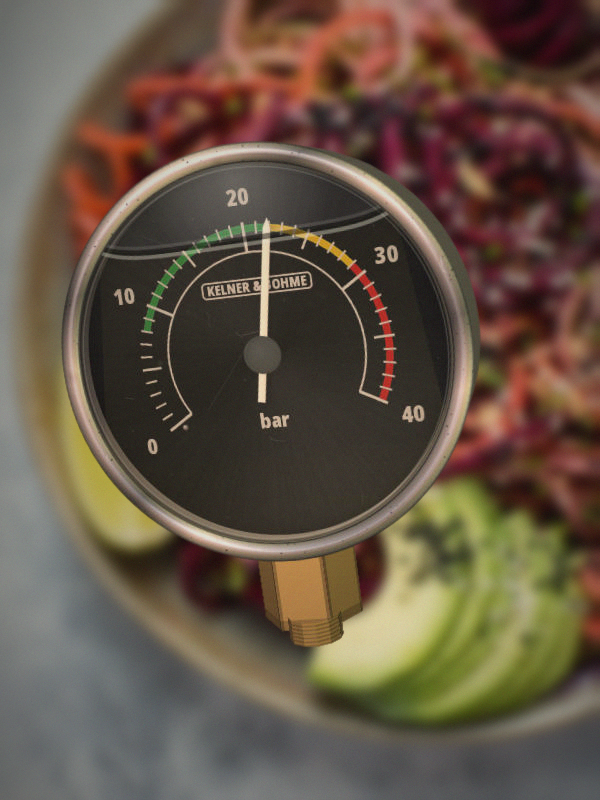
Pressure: value=22 unit=bar
